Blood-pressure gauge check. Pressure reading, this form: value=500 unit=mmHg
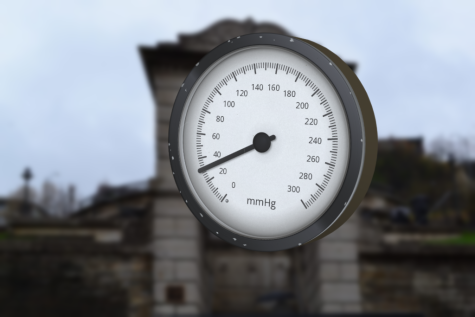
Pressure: value=30 unit=mmHg
